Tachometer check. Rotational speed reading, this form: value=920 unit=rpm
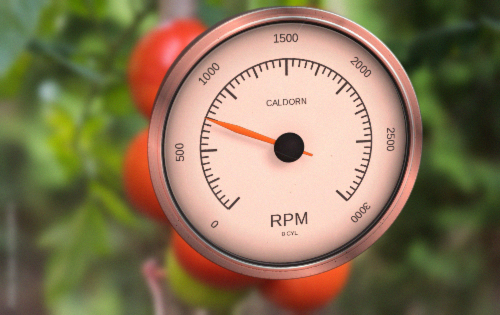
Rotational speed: value=750 unit=rpm
